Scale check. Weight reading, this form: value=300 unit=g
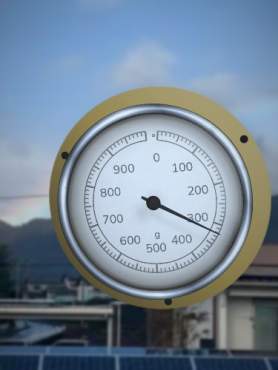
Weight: value=320 unit=g
